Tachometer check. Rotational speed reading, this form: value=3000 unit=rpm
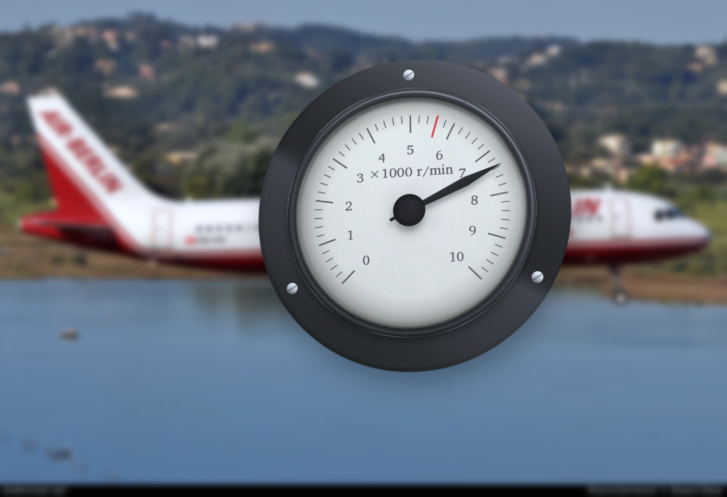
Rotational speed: value=7400 unit=rpm
